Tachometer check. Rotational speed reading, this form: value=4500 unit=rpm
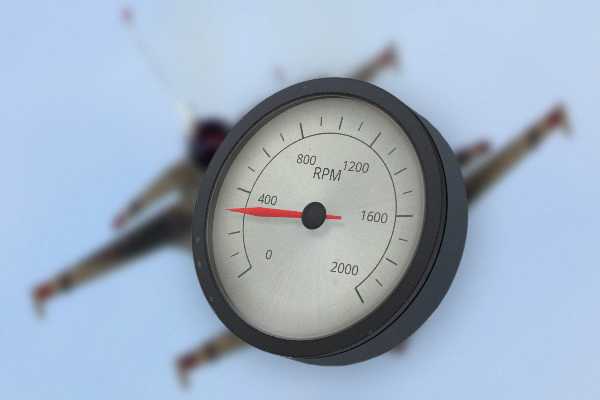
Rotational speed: value=300 unit=rpm
